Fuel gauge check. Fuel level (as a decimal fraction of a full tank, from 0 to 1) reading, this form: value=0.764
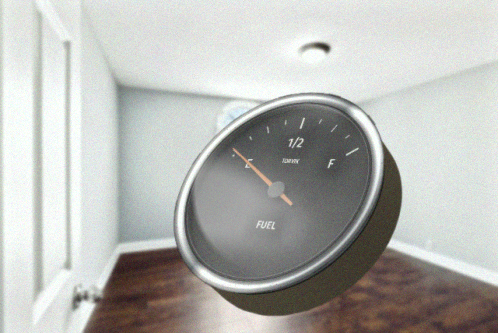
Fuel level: value=0
